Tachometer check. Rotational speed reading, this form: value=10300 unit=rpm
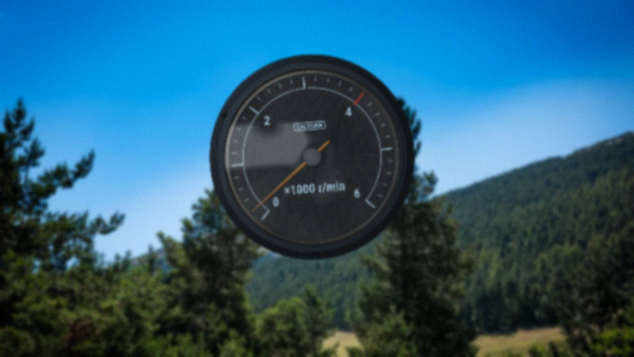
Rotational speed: value=200 unit=rpm
